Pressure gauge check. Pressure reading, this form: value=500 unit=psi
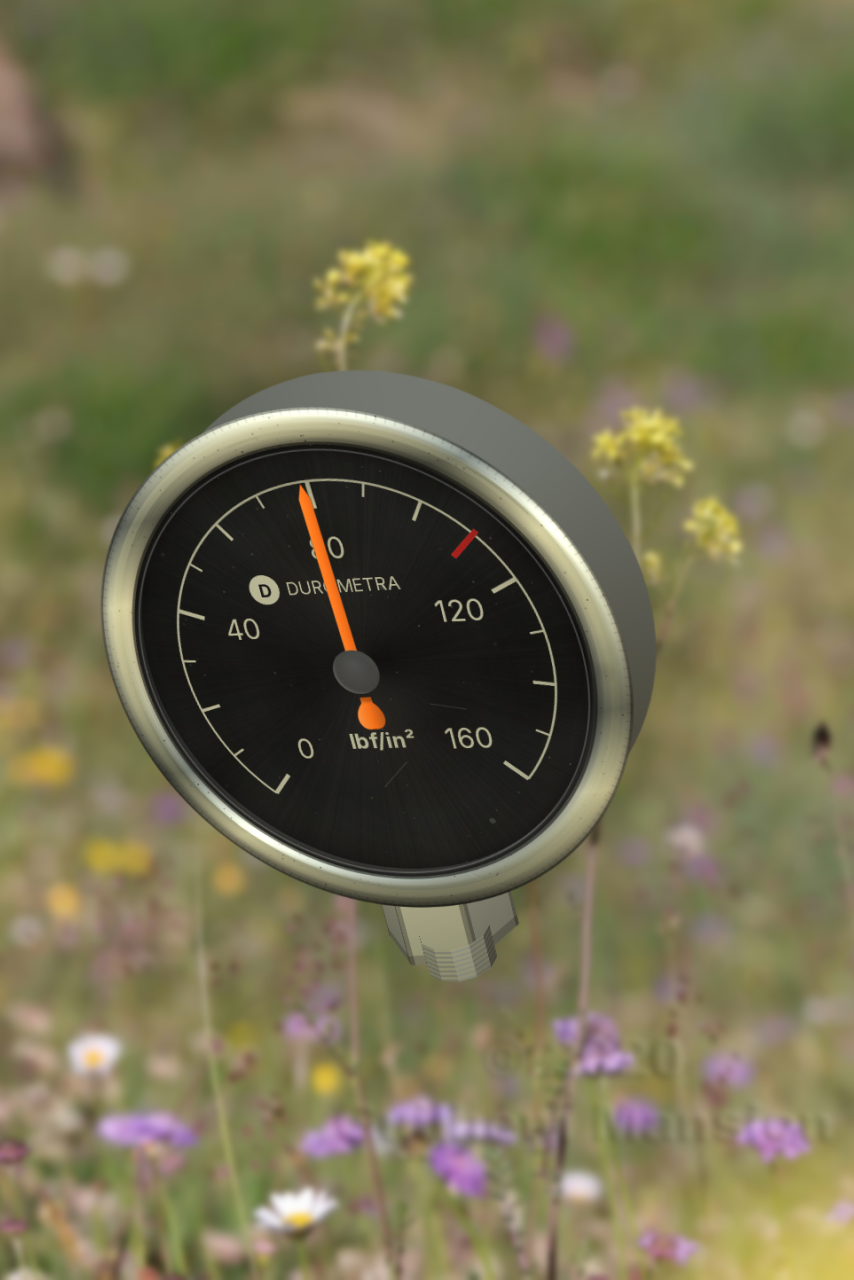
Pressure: value=80 unit=psi
